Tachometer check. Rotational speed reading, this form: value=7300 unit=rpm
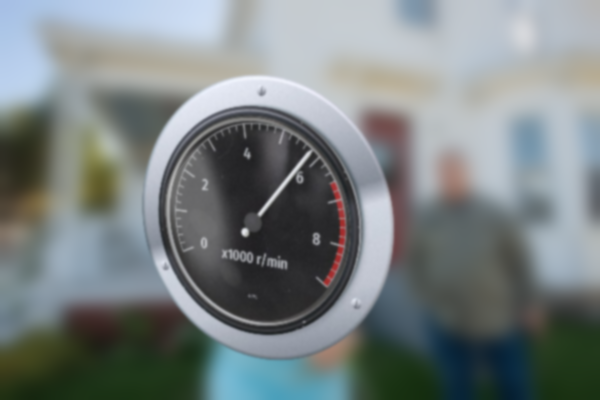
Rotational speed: value=5800 unit=rpm
